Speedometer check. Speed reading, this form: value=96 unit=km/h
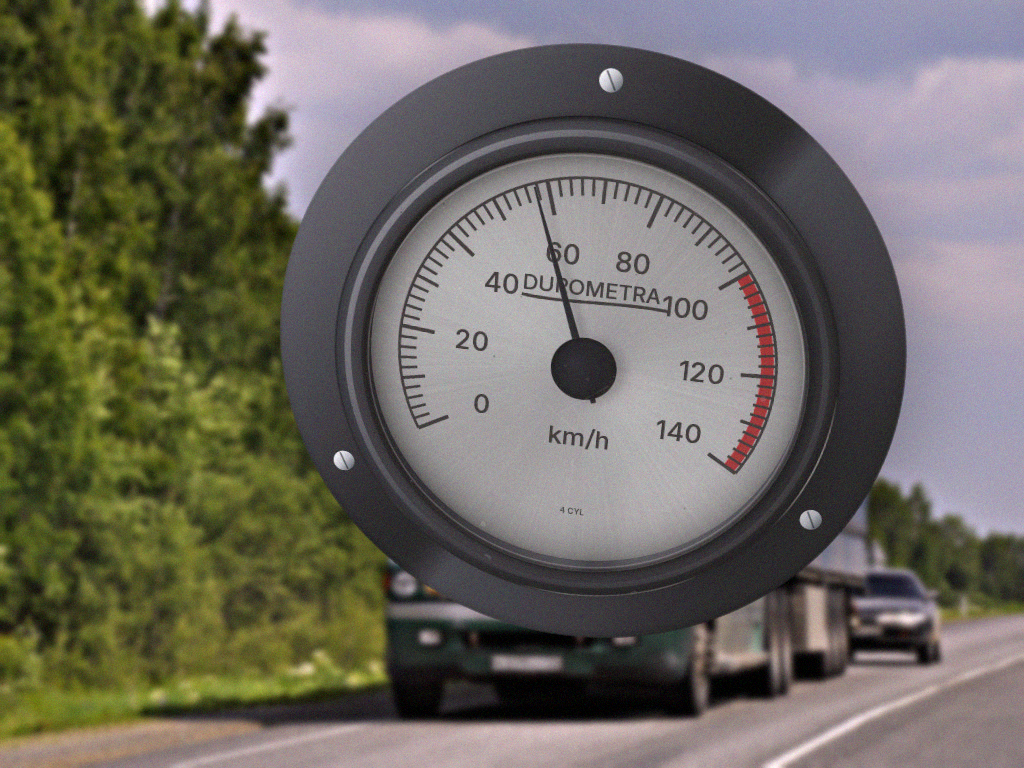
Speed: value=58 unit=km/h
